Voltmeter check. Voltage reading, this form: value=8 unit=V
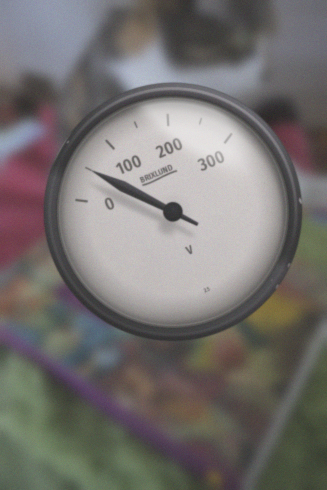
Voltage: value=50 unit=V
